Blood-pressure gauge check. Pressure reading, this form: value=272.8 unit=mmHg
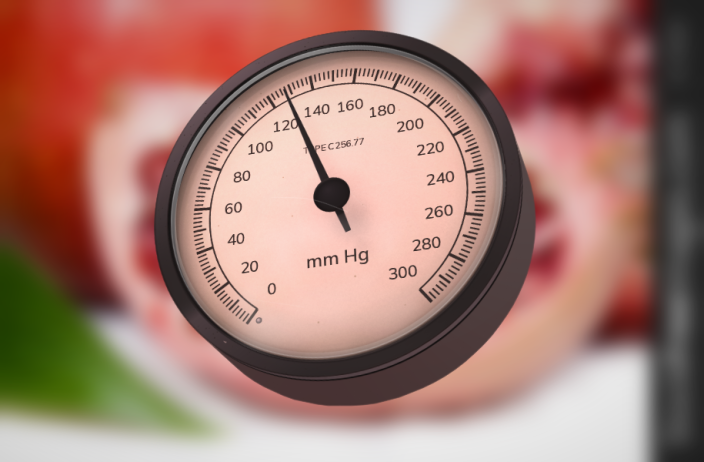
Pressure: value=128 unit=mmHg
